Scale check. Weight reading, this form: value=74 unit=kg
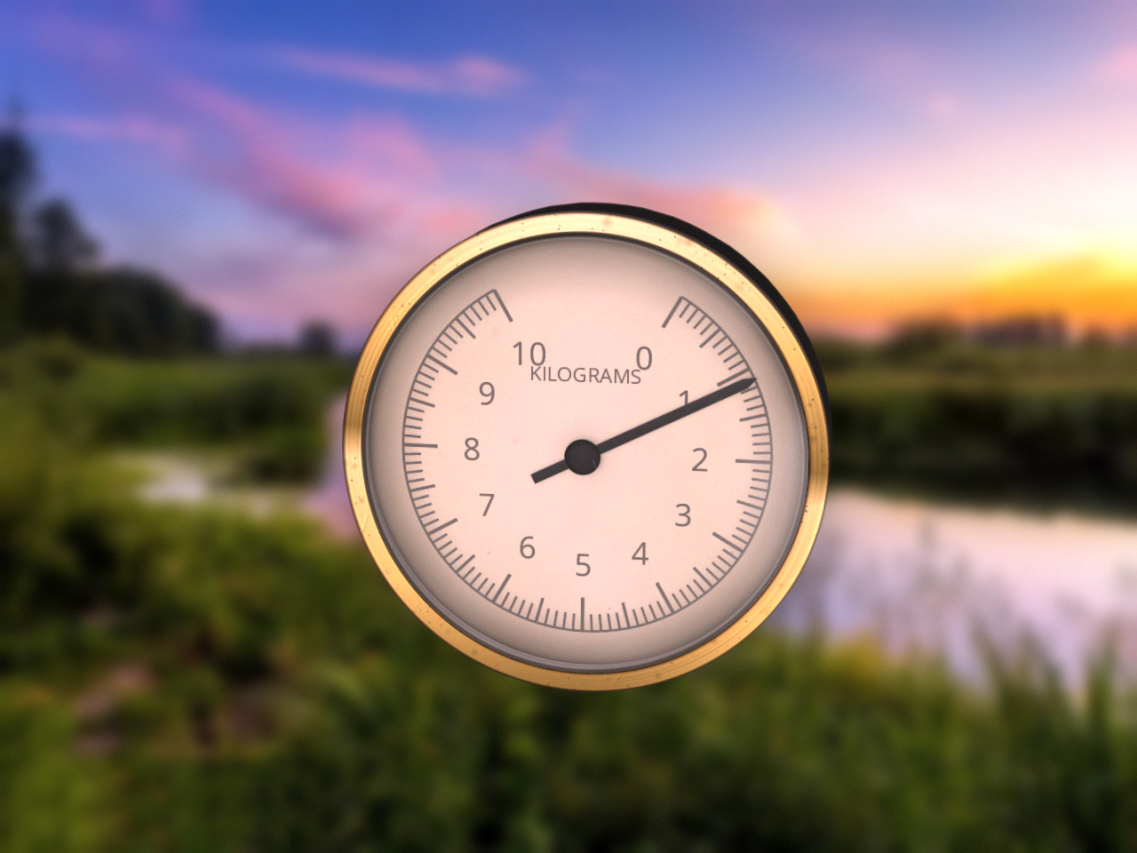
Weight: value=1.1 unit=kg
